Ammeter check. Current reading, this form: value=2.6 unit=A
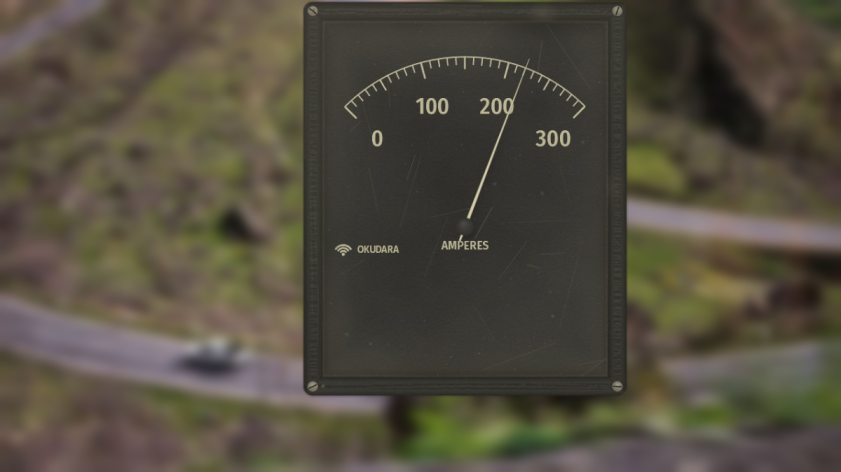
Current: value=220 unit=A
